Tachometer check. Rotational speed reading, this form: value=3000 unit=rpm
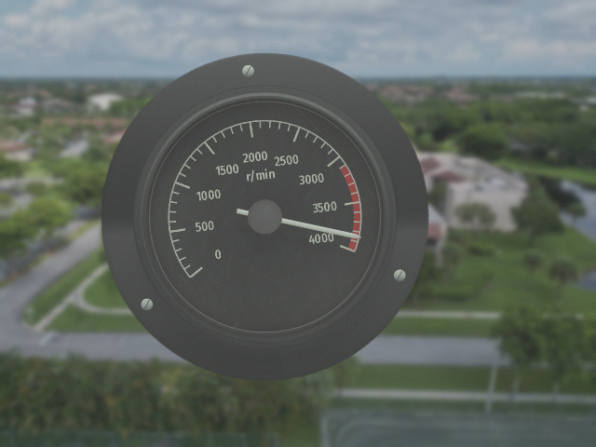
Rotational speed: value=3850 unit=rpm
